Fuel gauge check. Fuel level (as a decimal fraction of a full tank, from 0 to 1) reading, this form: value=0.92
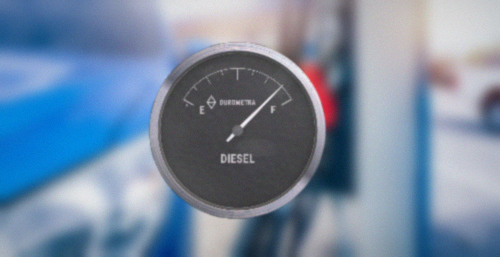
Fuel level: value=0.875
